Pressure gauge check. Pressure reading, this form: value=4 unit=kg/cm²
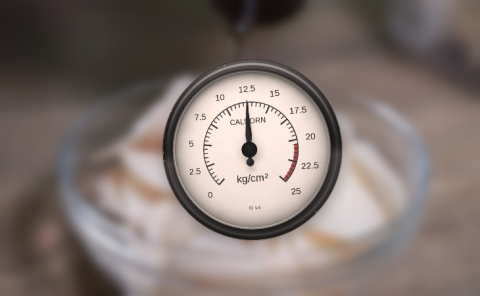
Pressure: value=12.5 unit=kg/cm²
